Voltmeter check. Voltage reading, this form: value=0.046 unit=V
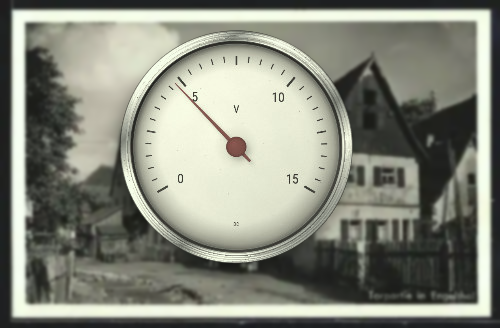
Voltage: value=4.75 unit=V
